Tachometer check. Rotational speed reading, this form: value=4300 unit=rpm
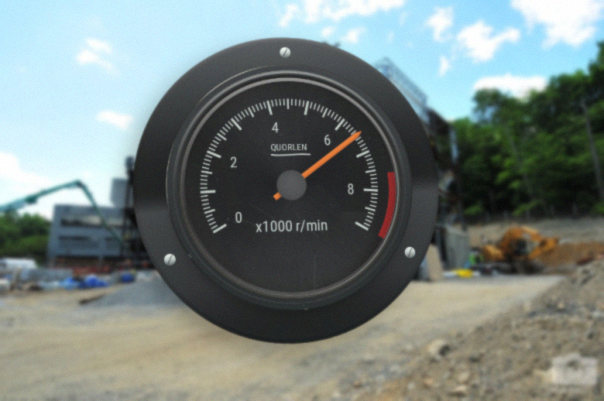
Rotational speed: value=6500 unit=rpm
